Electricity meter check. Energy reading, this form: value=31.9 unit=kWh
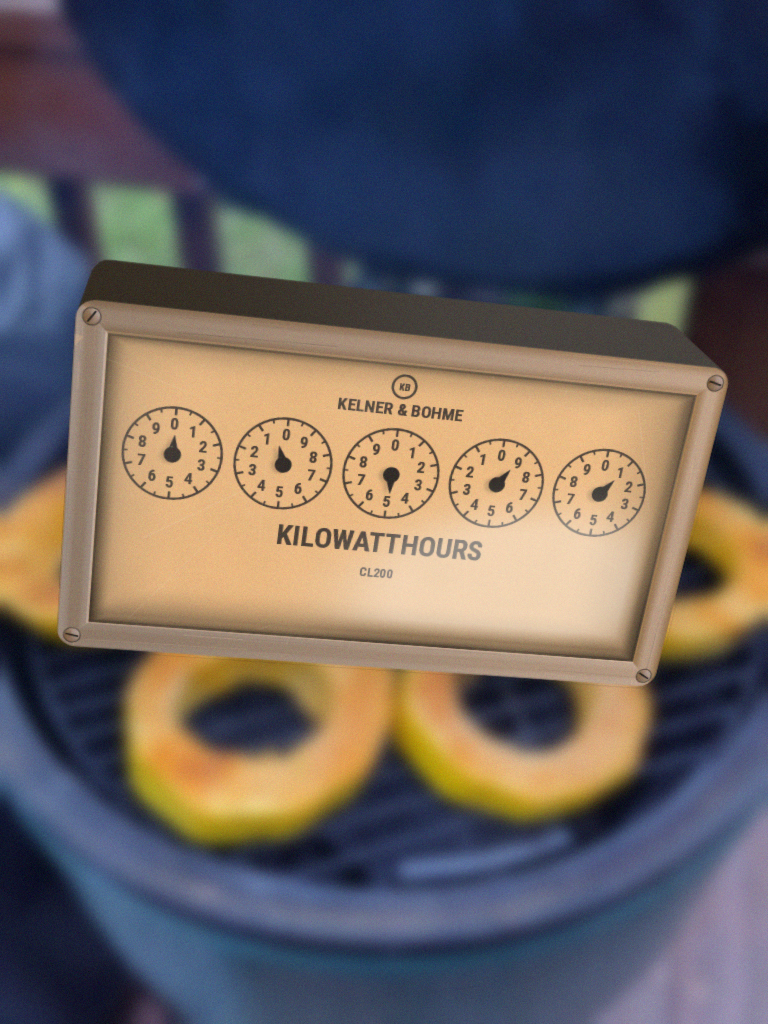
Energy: value=491 unit=kWh
